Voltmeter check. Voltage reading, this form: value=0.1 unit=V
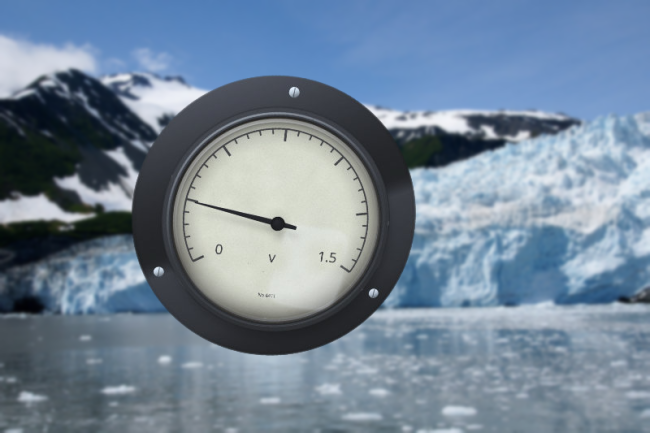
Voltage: value=0.25 unit=V
